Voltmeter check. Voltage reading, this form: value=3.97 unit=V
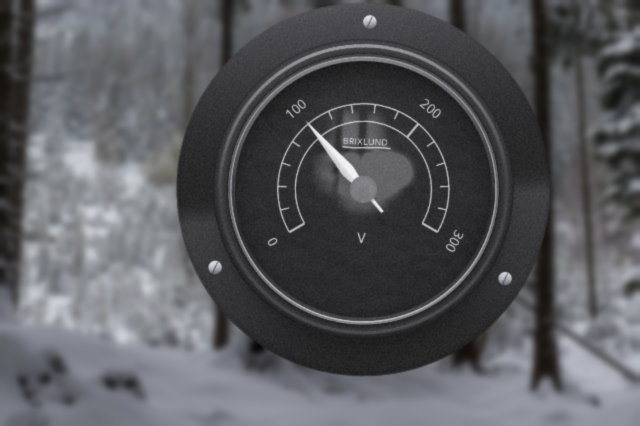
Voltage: value=100 unit=V
